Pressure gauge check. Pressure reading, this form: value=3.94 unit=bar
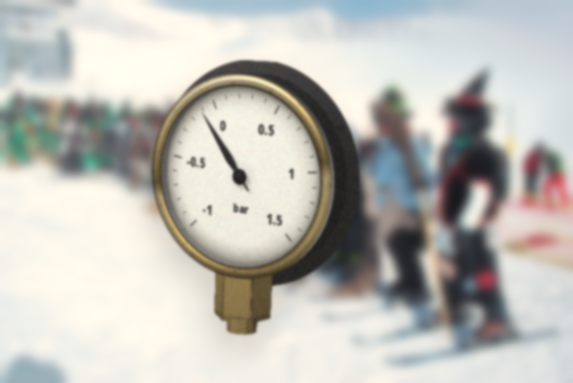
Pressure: value=-0.1 unit=bar
